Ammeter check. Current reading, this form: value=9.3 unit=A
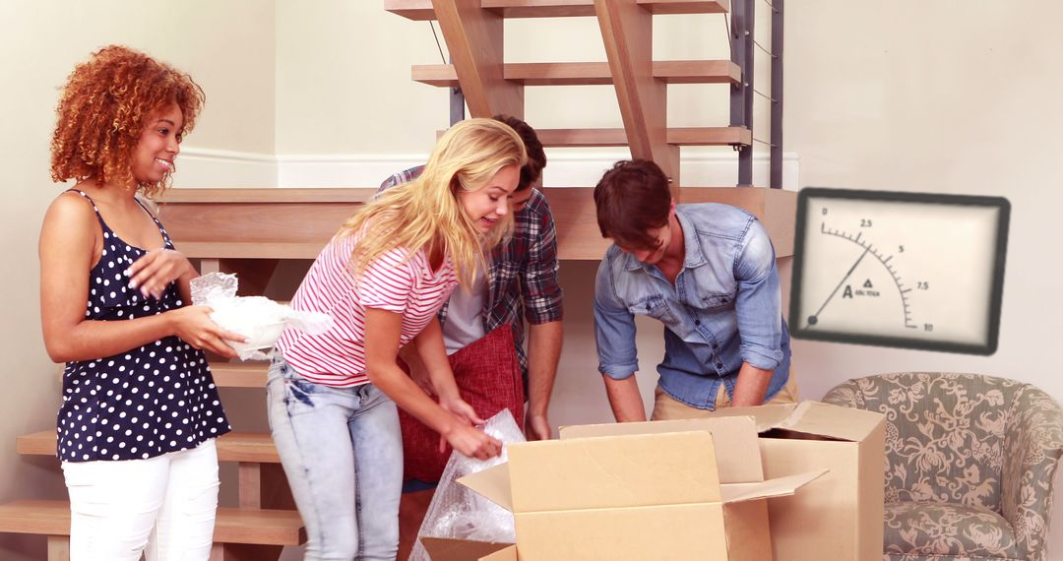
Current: value=3.5 unit=A
